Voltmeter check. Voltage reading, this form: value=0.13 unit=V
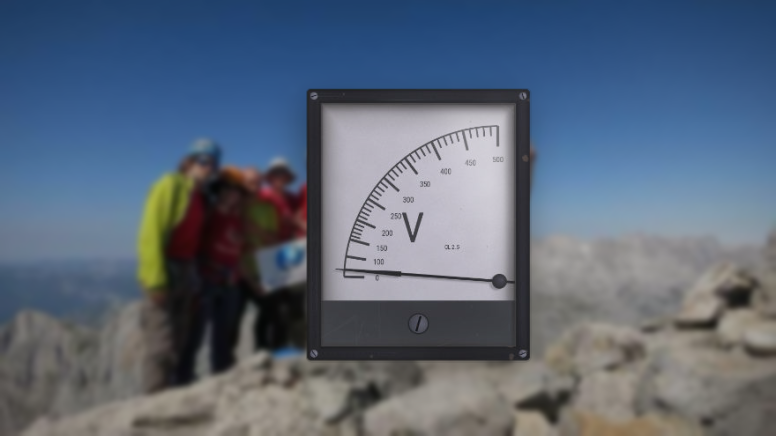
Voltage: value=50 unit=V
